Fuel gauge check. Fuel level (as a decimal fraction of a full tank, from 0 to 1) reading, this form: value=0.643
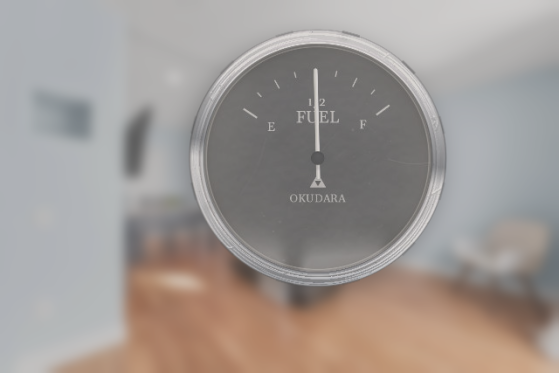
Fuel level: value=0.5
